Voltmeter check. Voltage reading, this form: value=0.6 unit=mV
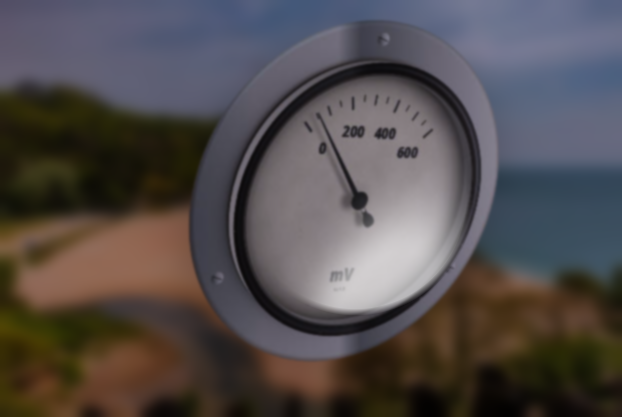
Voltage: value=50 unit=mV
